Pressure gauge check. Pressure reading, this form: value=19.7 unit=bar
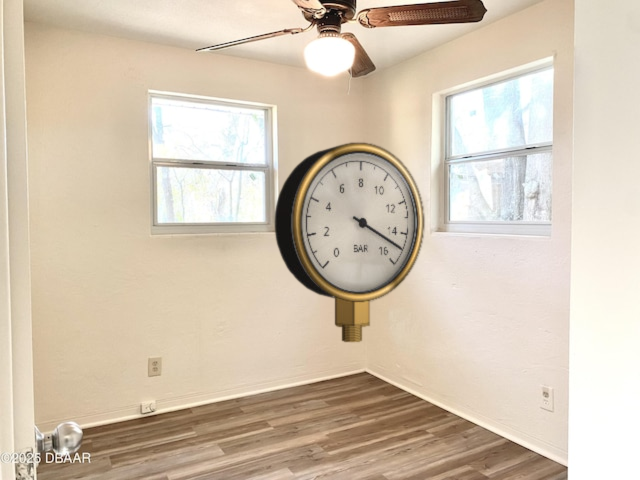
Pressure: value=15 unit=bar
